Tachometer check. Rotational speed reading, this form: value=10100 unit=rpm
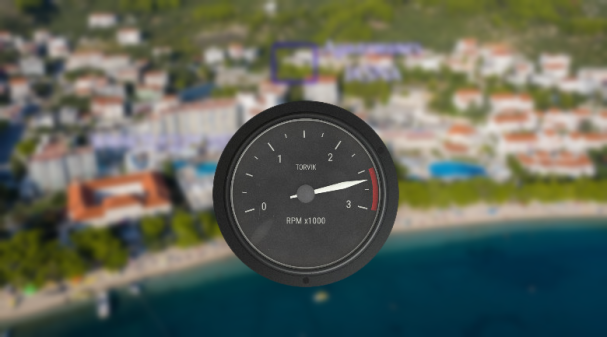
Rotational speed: value=2625 unit=rpm
